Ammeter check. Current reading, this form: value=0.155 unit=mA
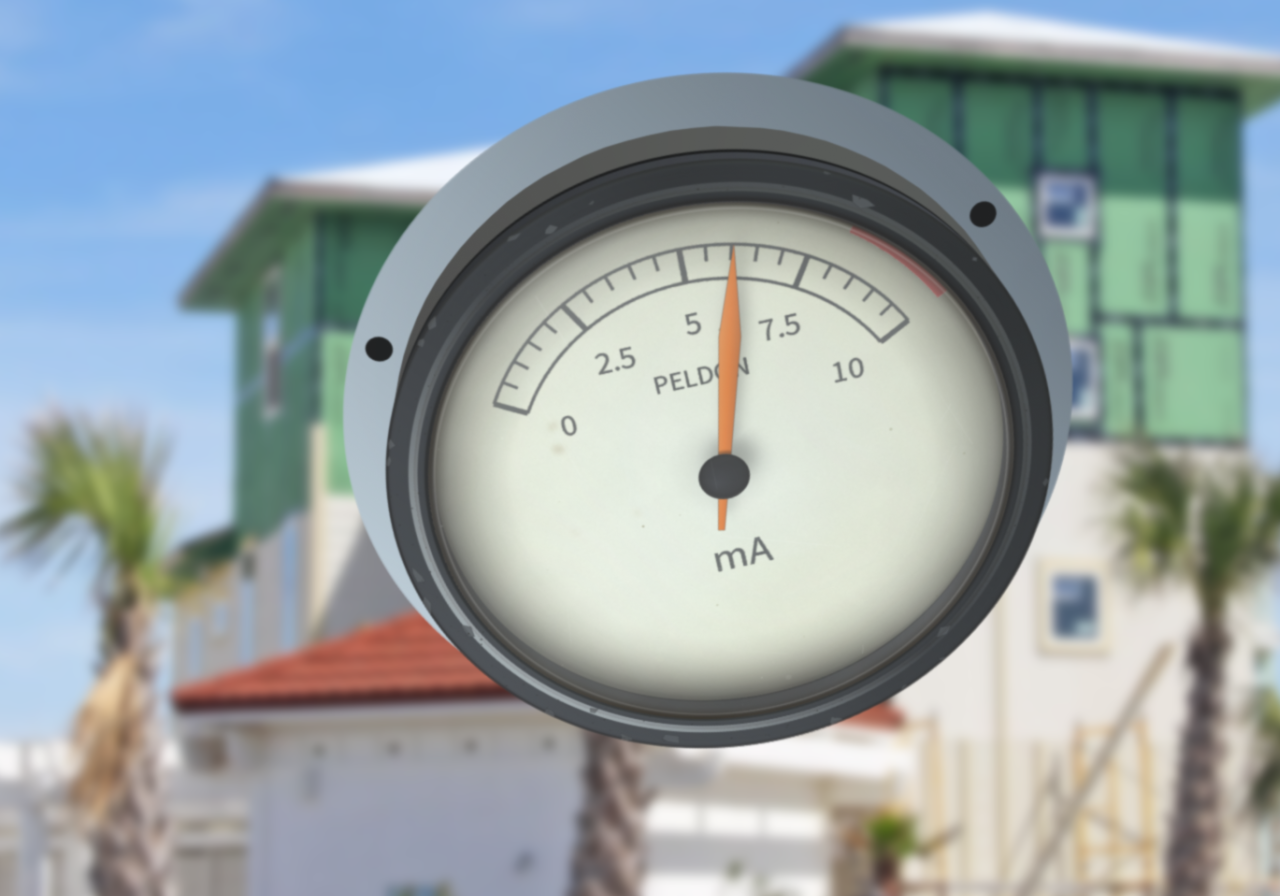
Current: value=6 unit=mA
